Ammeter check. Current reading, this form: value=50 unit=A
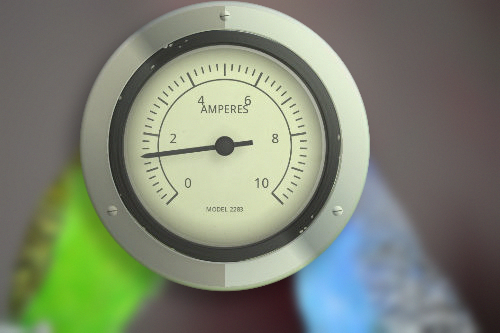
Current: value=1.4 unit=A
